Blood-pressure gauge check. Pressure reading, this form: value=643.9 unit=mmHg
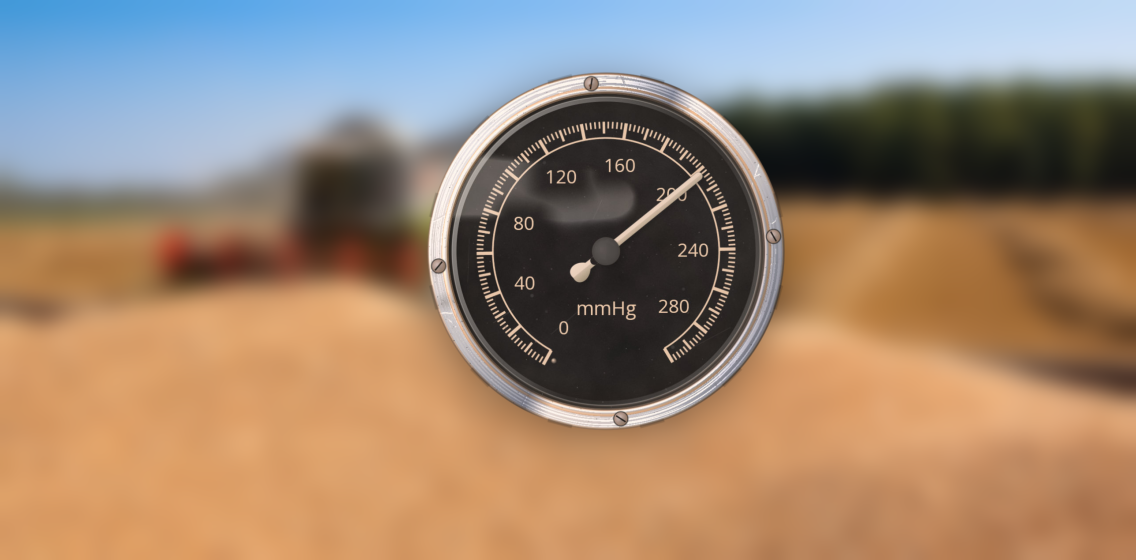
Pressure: value=202 unit=mmHg
